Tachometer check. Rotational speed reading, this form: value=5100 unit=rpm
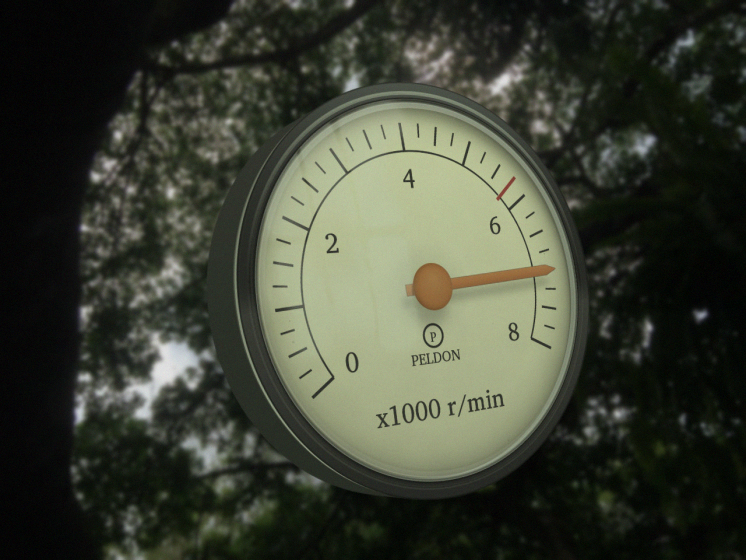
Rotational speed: value=7000 unit=rpm
